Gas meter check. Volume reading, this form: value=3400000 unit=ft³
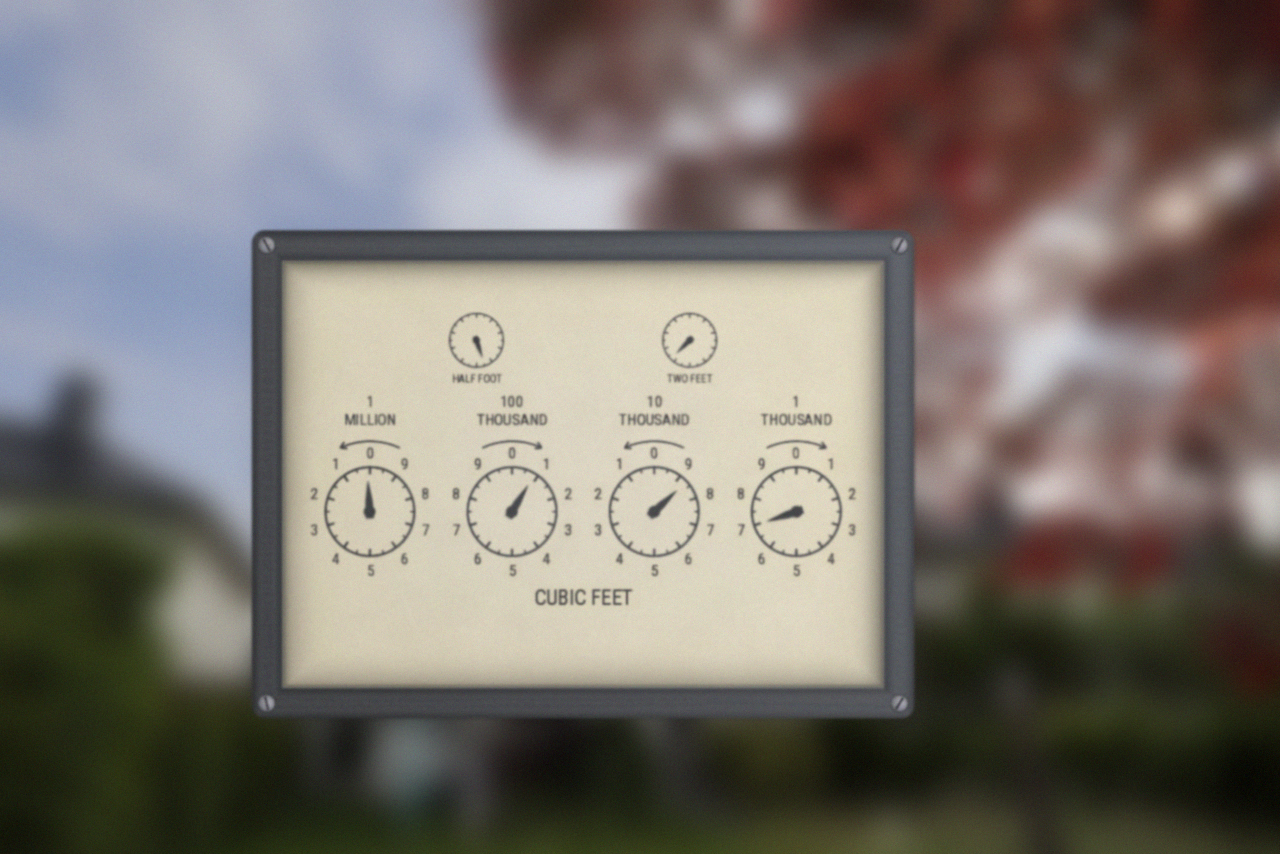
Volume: value=8700 unit=ft³
